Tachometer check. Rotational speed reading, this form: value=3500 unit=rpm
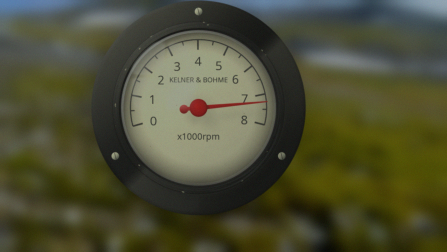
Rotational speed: value=7250 unit=rpm
